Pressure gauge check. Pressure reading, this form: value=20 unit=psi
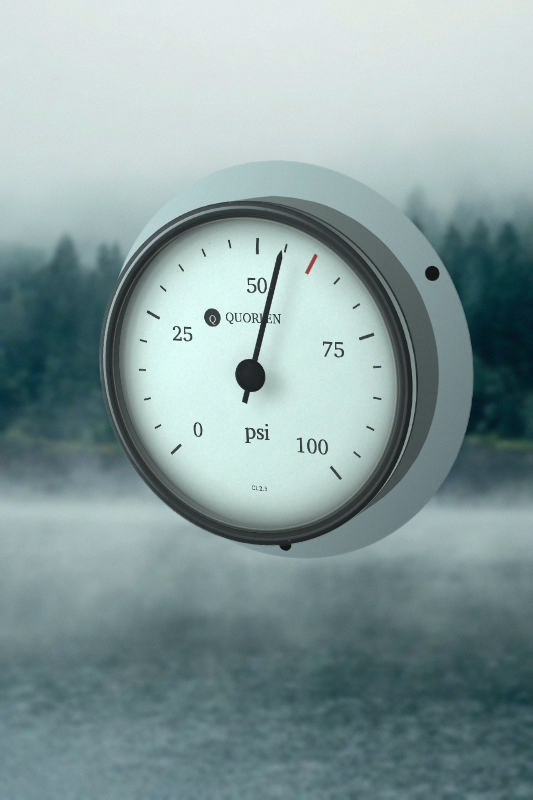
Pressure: value=55 unit=psi
